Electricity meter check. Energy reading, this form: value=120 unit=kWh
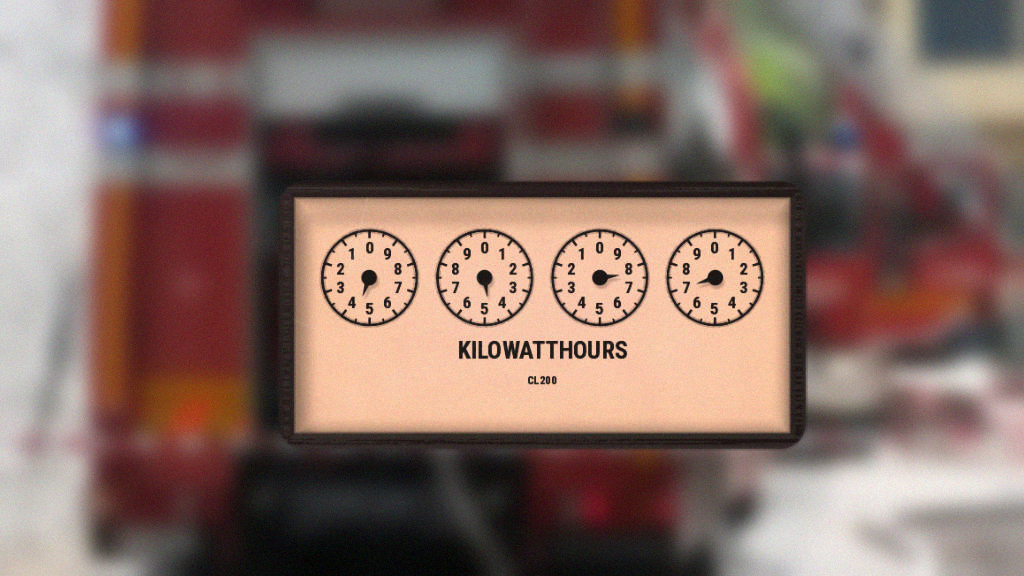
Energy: value=4477 unit=kWh
